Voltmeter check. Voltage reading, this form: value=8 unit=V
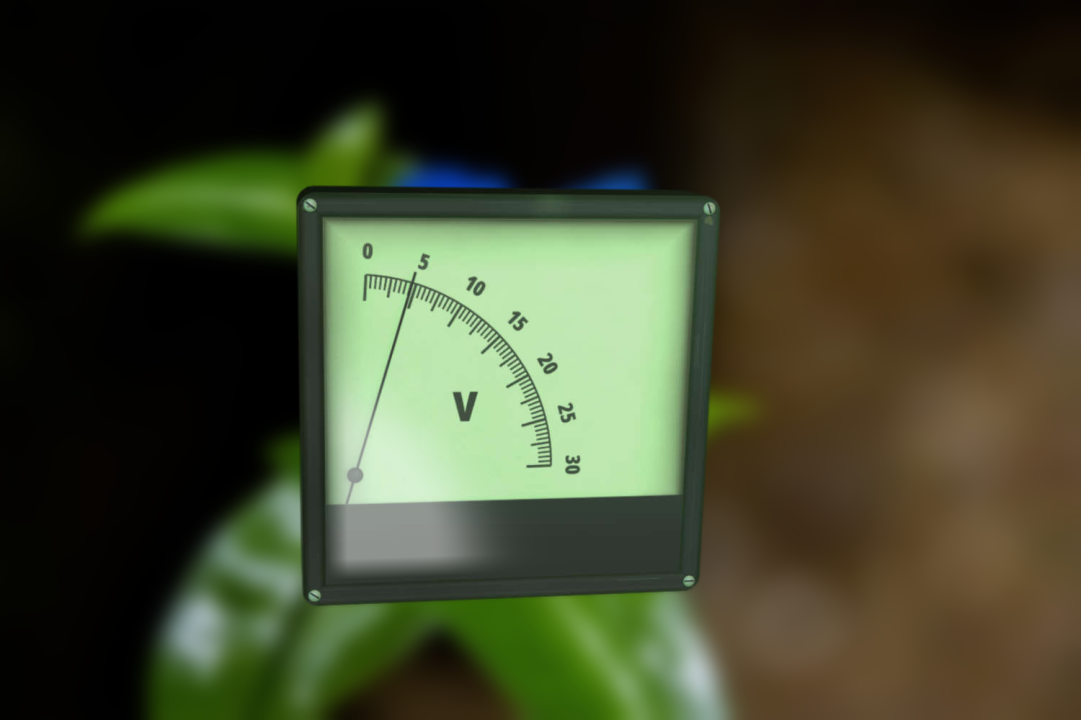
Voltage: value=4.5 unit=V
